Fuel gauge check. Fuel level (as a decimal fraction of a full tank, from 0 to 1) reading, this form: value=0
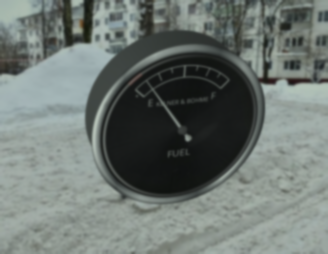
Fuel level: value=0.125
